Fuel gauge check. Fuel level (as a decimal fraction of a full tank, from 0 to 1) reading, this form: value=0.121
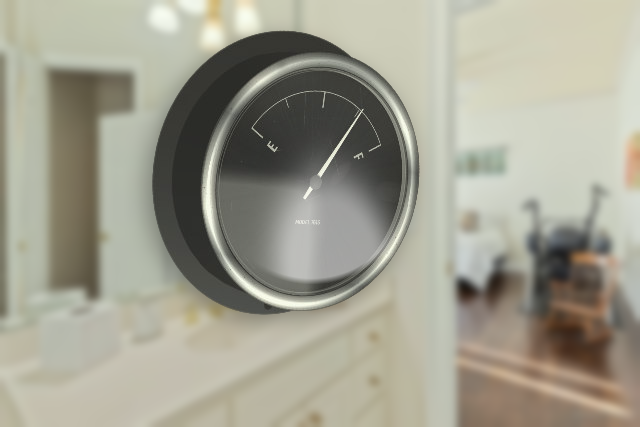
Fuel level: value=0.75
